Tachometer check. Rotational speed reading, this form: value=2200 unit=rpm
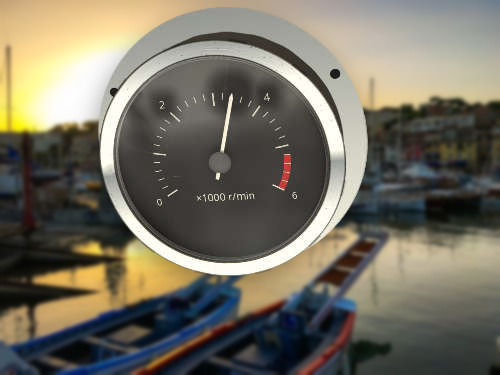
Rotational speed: value=3400 unit=rpm
